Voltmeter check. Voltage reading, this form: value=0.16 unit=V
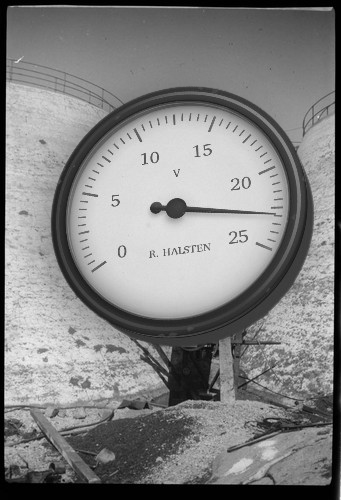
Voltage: value=23 unit=V
